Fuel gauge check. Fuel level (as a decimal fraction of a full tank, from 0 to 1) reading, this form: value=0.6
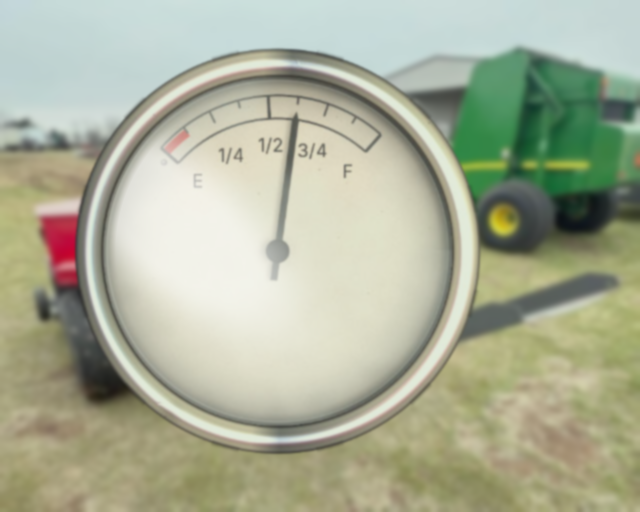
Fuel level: value=0.625
